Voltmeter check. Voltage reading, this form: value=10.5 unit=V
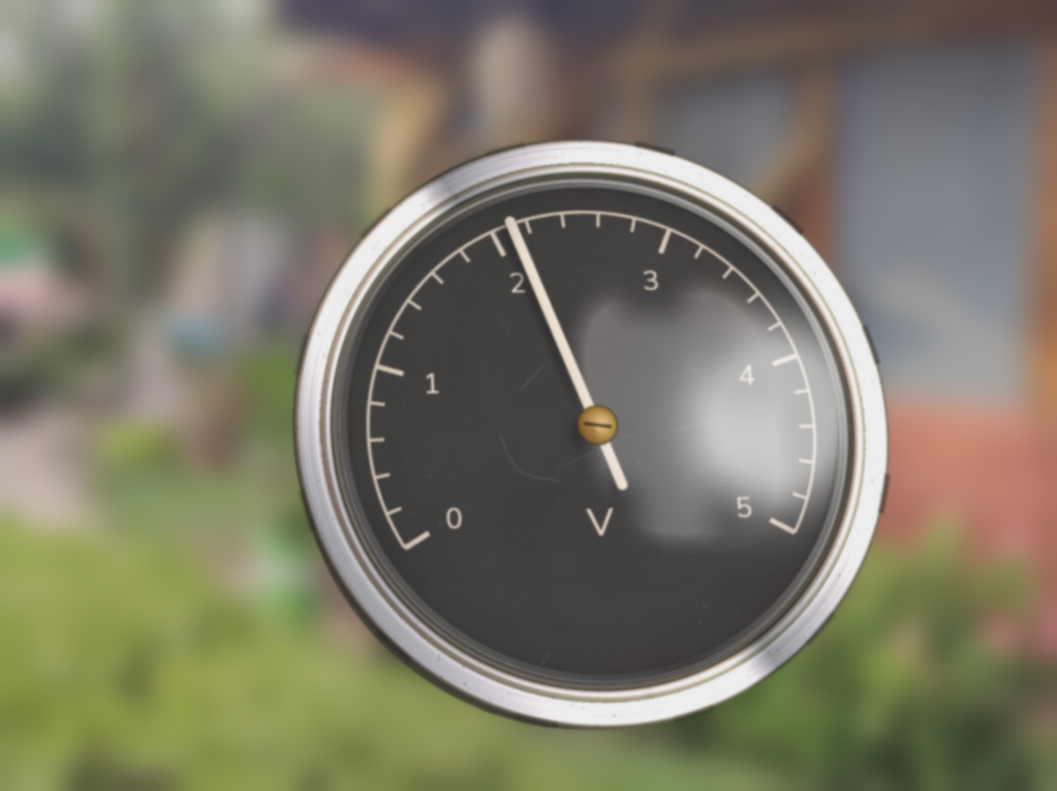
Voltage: value=2.1 unit=V
